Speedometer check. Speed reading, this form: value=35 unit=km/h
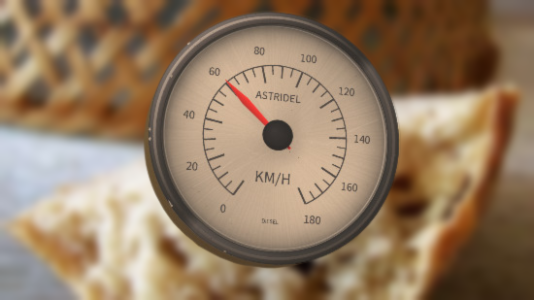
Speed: value=60 unit=km/h
